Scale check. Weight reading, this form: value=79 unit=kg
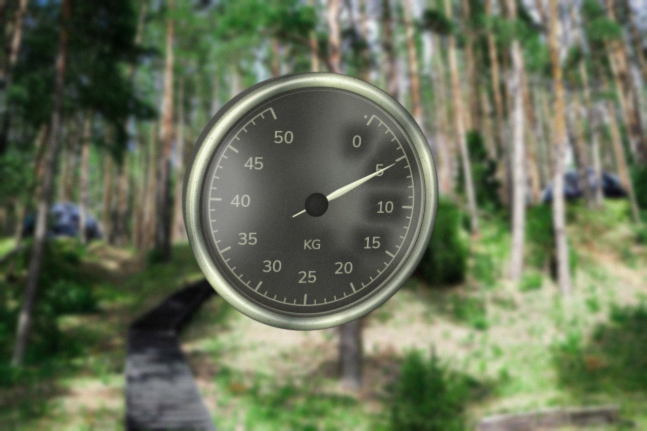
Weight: value=5 unit=kg
